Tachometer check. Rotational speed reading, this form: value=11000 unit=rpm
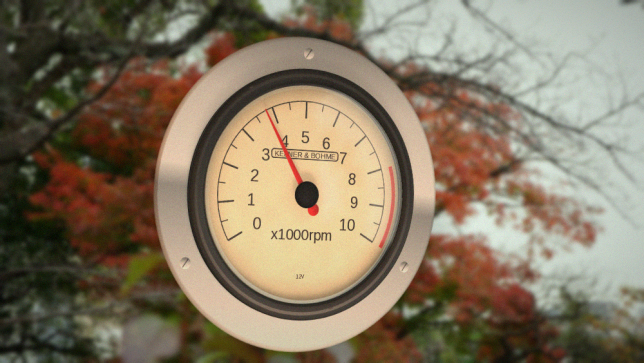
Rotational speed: value=3750 unit=rpm
